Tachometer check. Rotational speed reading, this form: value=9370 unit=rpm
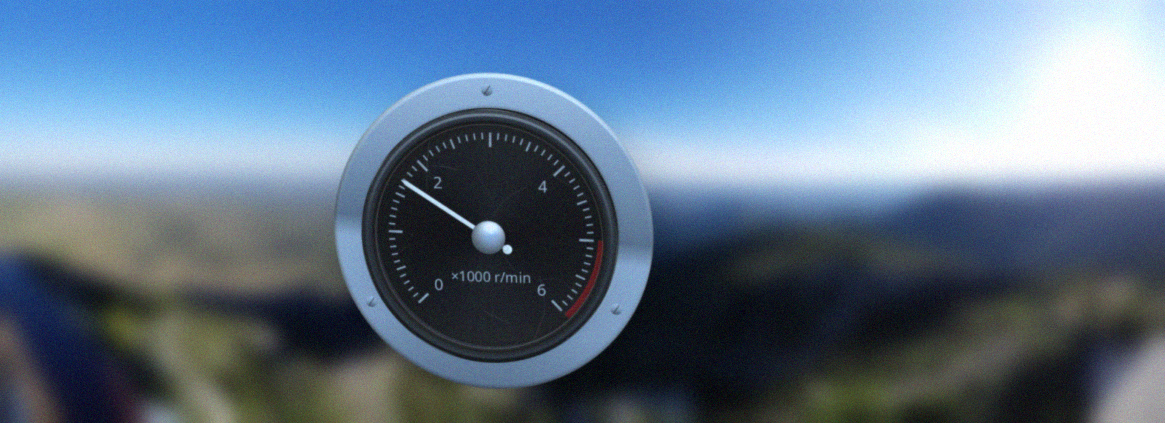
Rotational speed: value=1700 unit=rpm
